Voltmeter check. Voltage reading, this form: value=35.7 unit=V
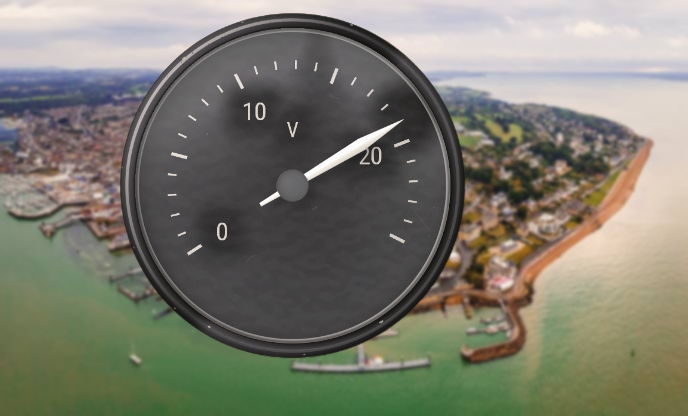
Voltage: value=19 unit=V
